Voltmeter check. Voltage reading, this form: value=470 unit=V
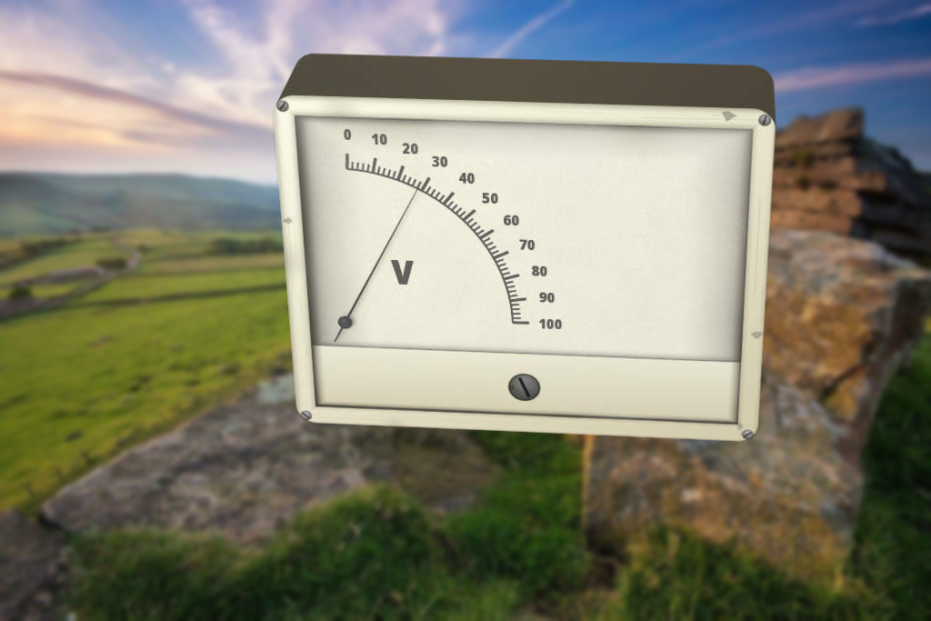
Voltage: value=28 unit=V
